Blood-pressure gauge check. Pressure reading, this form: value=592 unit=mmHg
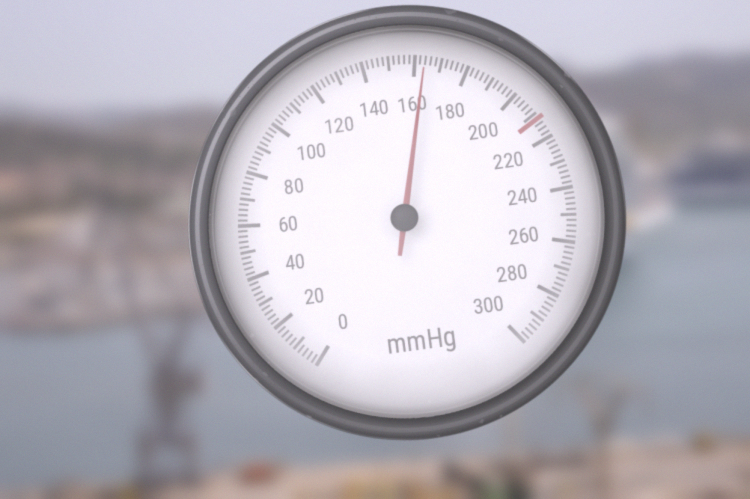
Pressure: value=164 unit=mmHg
